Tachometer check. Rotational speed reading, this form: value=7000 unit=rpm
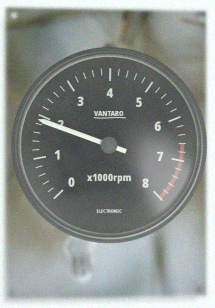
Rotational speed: value=1900 unit=rpm
